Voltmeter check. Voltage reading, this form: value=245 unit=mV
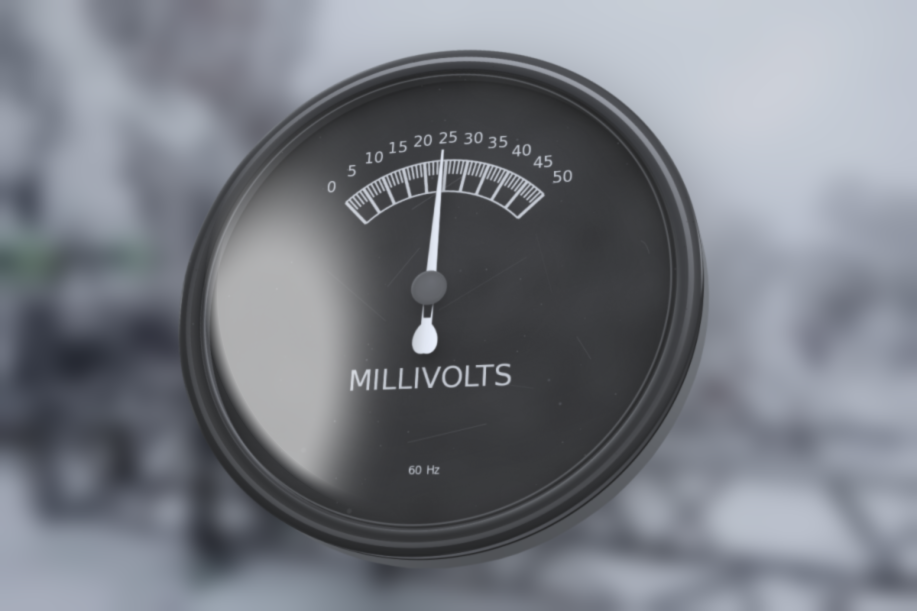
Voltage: value=25 unit=mV
